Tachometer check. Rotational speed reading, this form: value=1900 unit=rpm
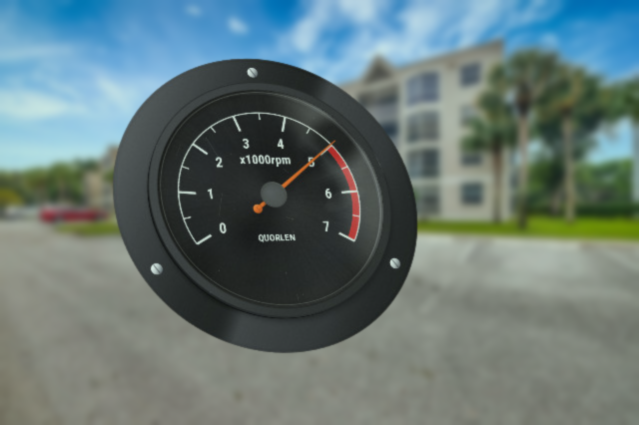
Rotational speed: value=5000 unit=rpm
